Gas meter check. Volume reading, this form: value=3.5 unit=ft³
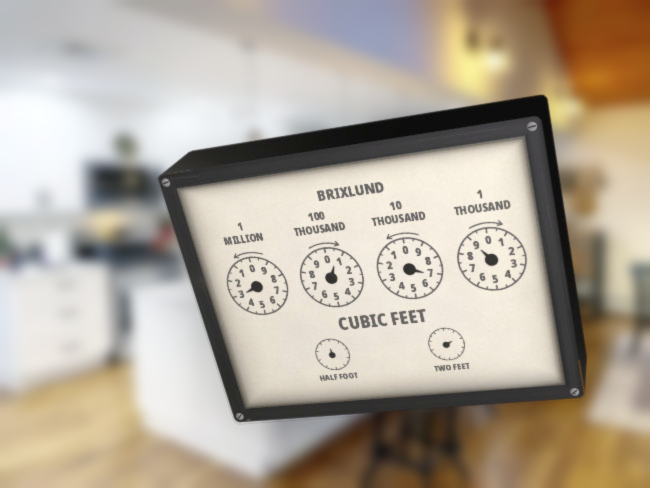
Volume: value=306900 unit=ft³
